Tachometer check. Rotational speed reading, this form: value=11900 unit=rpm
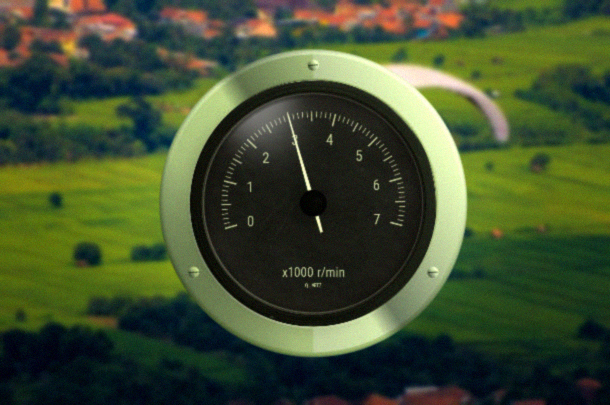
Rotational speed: value=3000 unit=rpm
